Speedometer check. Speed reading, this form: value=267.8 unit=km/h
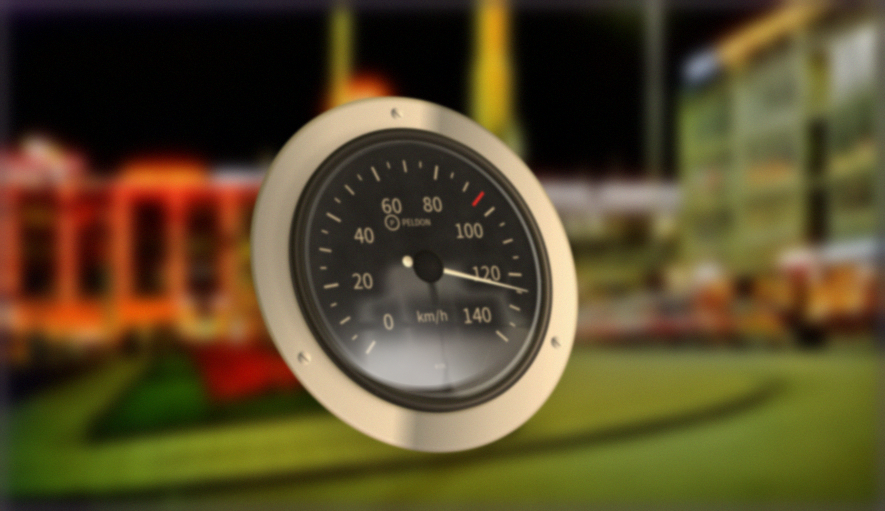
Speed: value=125 unit=km/h
